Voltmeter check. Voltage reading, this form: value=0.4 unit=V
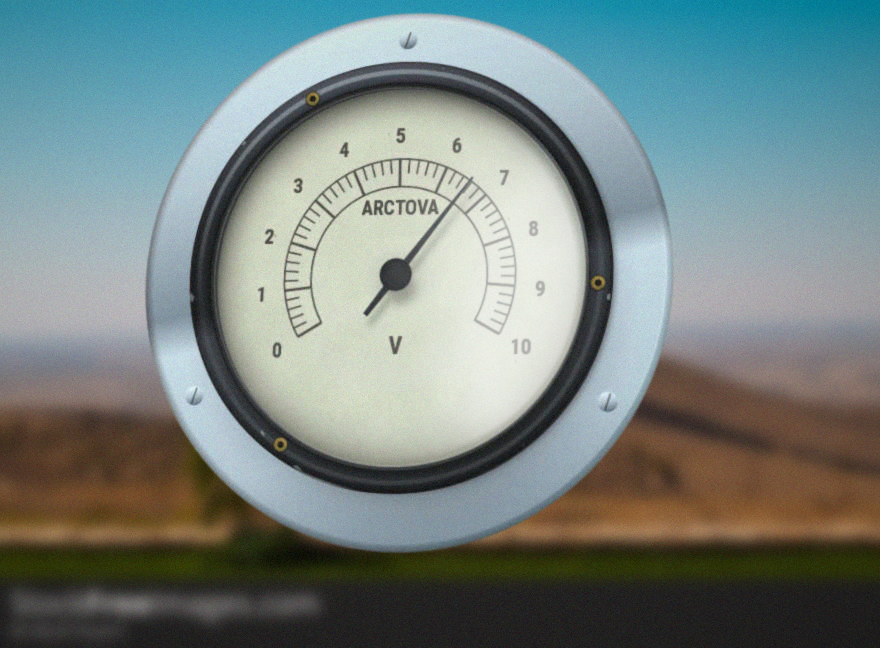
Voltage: value=6.6 unit=V
